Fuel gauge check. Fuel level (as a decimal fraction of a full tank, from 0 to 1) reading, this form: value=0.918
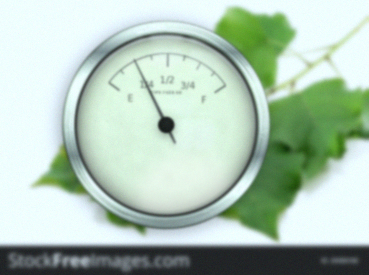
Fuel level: value=0.25
